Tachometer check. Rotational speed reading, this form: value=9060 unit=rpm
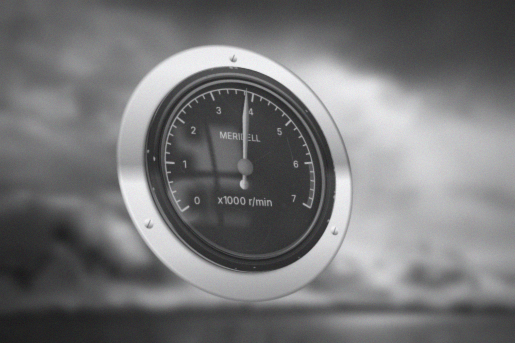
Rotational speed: value=3800 unit=rpm
